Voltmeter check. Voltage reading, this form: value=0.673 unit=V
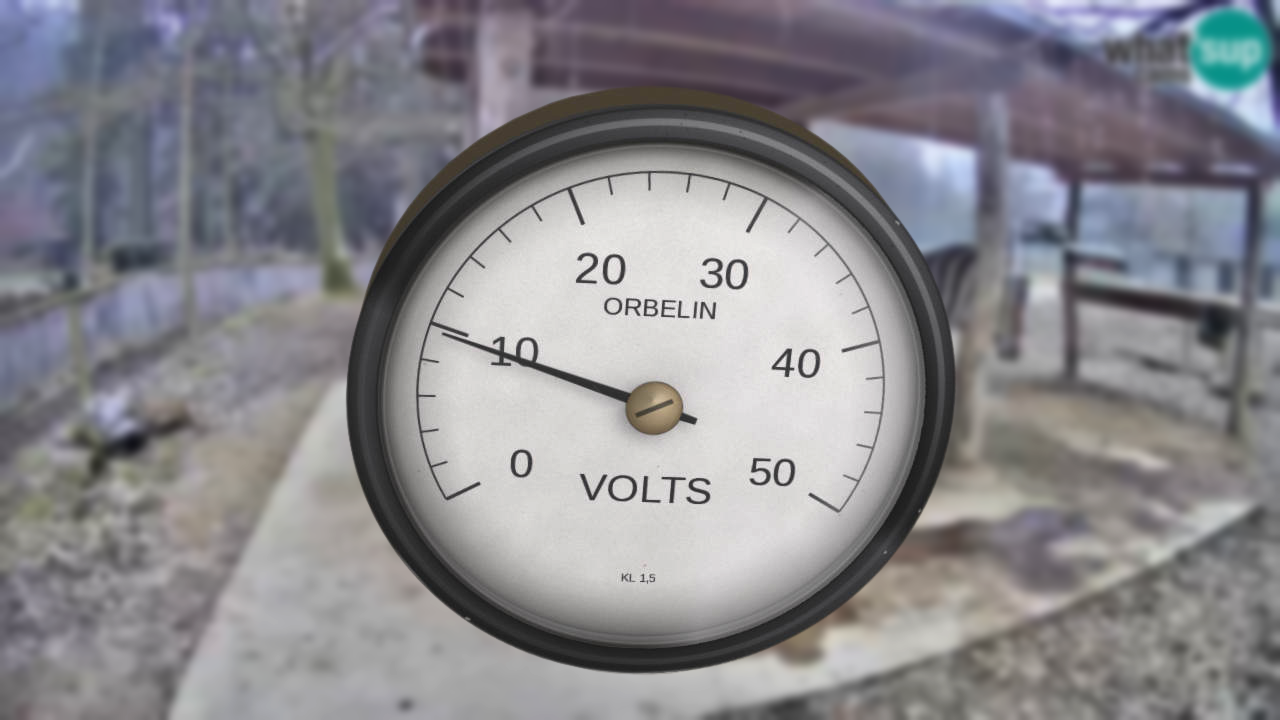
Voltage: value=10 unit=V
